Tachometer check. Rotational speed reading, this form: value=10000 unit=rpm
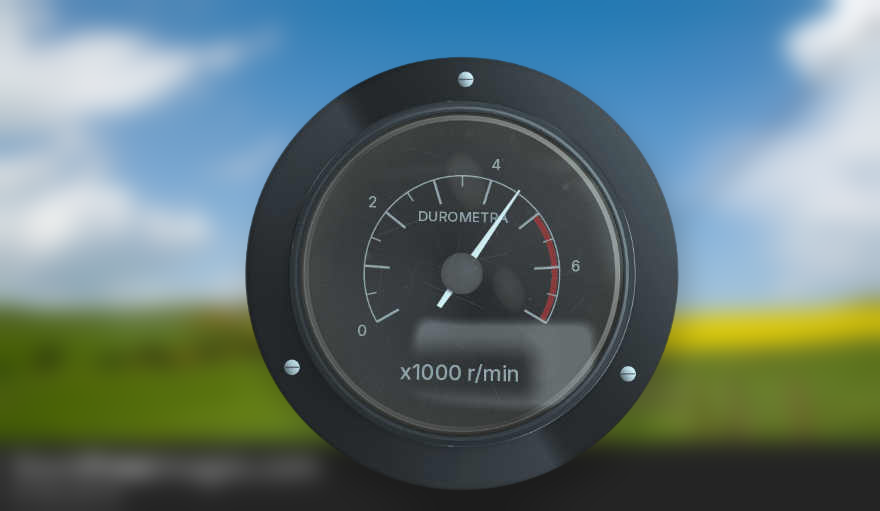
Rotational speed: value=4500 unit=rpm
